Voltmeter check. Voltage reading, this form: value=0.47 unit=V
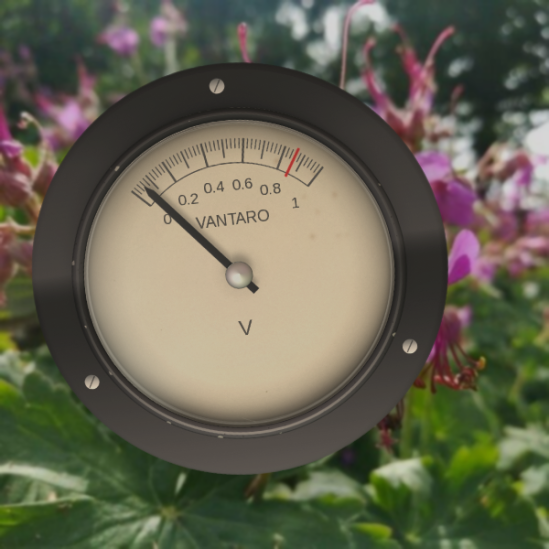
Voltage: value=0.06 unit=V
